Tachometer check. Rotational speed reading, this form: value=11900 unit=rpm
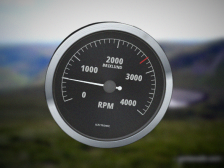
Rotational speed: value=500 unit=rpm
